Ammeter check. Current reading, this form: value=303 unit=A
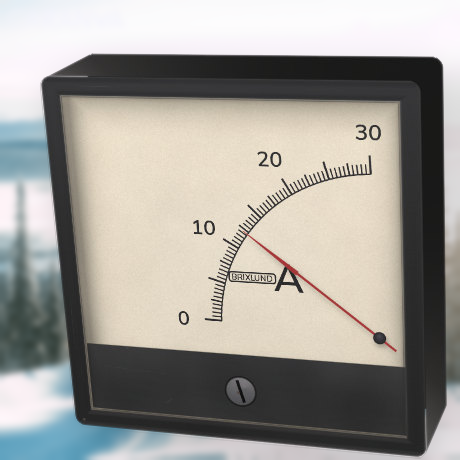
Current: value=12.5 unit=A
